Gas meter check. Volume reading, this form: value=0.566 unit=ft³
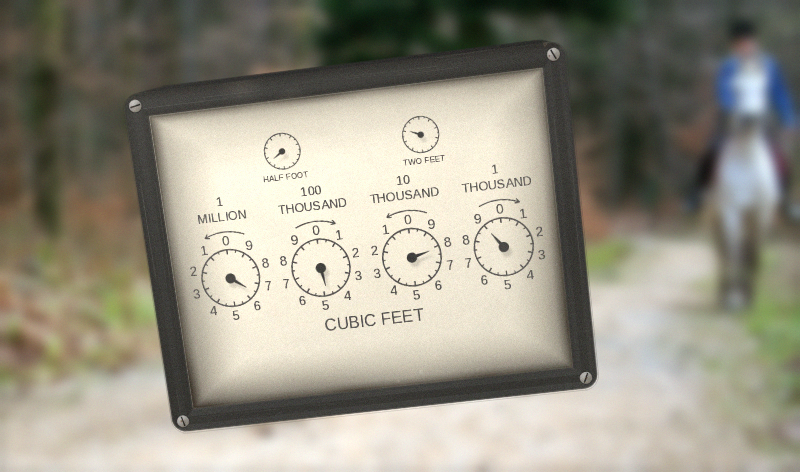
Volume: value=647900 unit=ft³
